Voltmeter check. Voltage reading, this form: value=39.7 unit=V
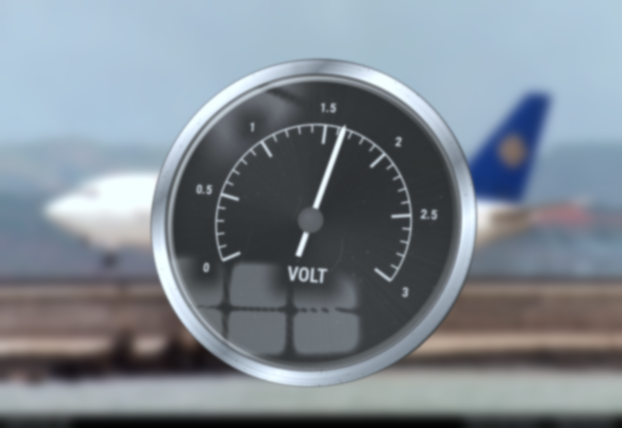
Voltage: value=1.65 unit=V
